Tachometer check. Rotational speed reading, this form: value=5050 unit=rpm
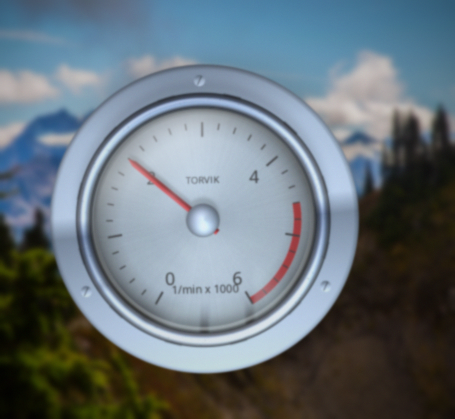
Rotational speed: value=2000 unit=rpm
